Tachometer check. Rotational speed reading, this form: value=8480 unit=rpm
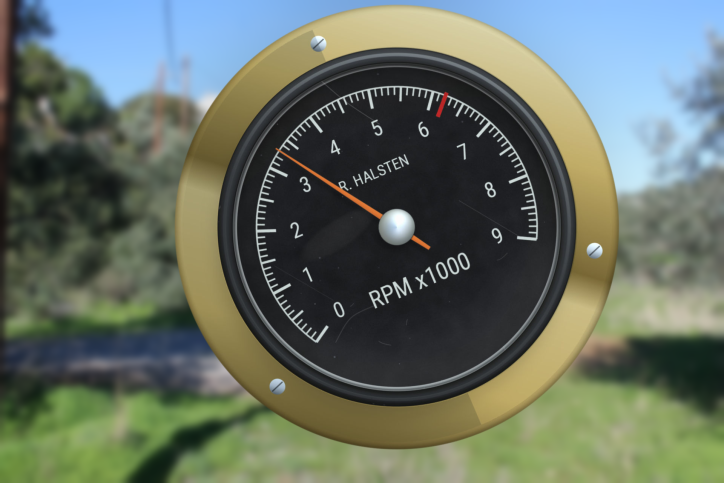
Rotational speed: value=3300 unit=rpm
